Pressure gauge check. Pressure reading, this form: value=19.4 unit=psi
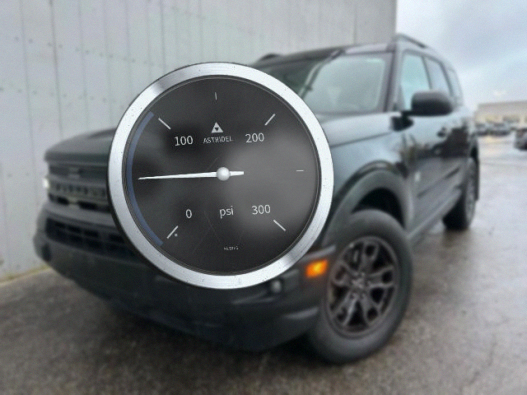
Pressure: value=50 unit=psi
